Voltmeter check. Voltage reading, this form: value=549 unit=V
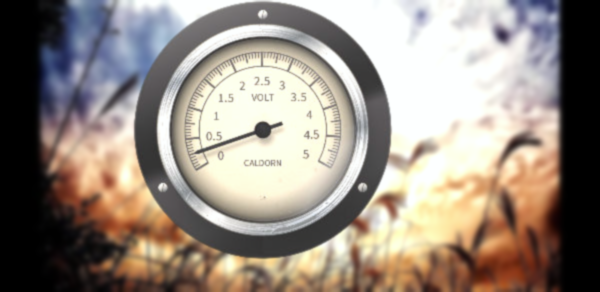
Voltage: value=0.25 unit=V
